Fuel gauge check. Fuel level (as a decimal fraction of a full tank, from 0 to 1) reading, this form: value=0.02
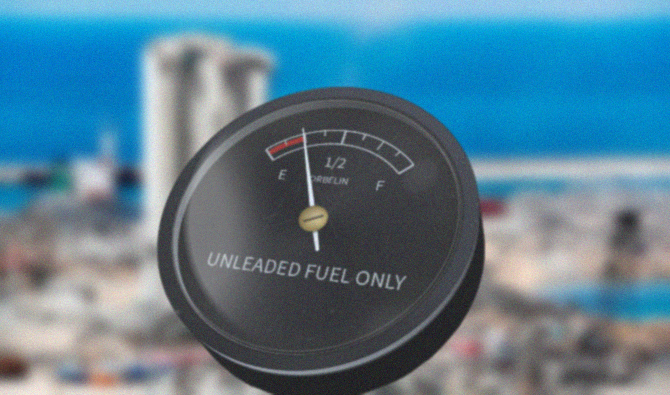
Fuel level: value=0.25
